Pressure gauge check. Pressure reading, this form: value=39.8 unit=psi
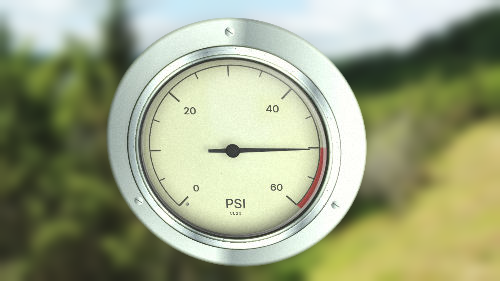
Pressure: value=50 unit=psi
